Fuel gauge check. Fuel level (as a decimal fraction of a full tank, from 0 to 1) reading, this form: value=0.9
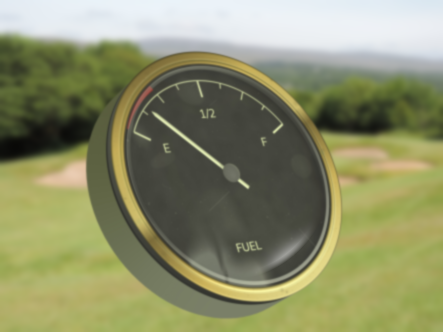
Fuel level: value=0.125
